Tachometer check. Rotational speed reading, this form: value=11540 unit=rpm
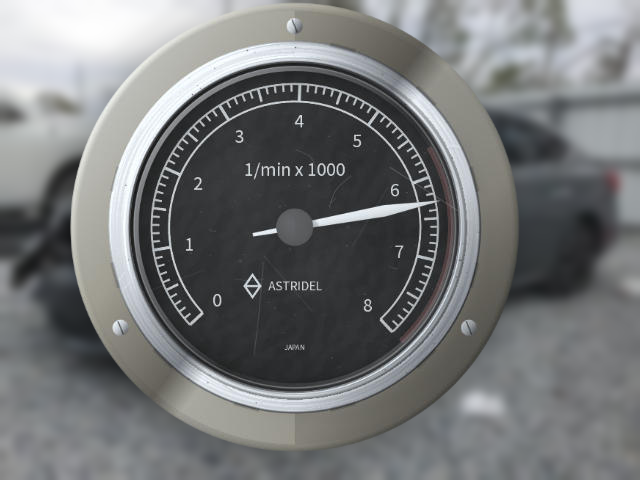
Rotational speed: value=6300 unit=rpm
